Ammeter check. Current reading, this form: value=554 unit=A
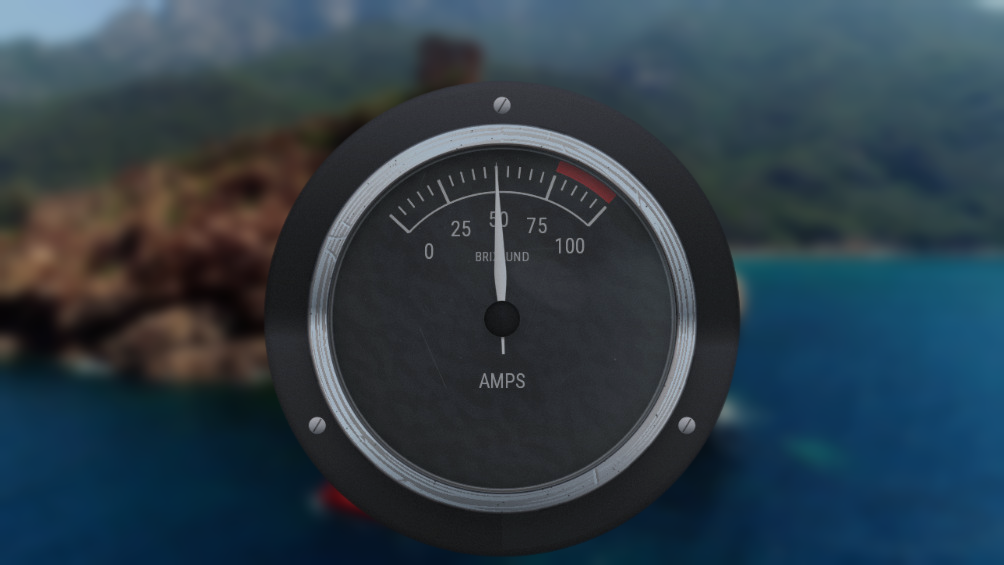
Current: value=50 unit=A
